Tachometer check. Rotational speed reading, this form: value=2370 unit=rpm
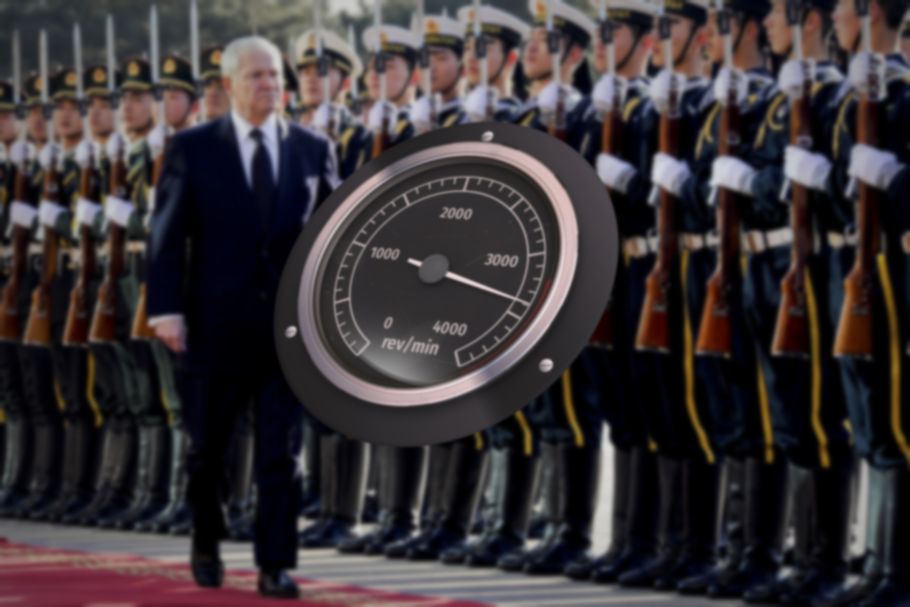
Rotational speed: value=3400 unit=rpm
